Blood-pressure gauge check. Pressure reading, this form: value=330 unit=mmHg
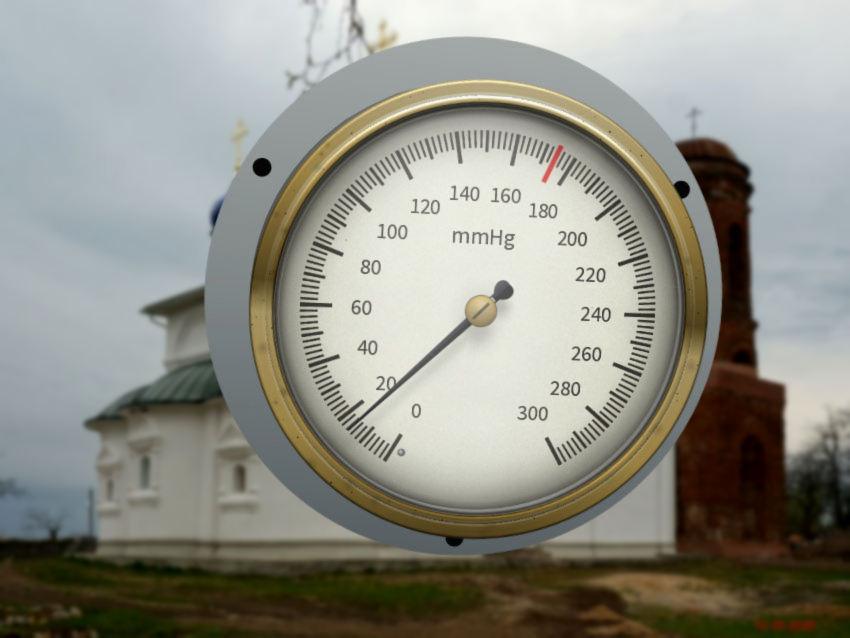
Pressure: value=16 unit=mmHg
